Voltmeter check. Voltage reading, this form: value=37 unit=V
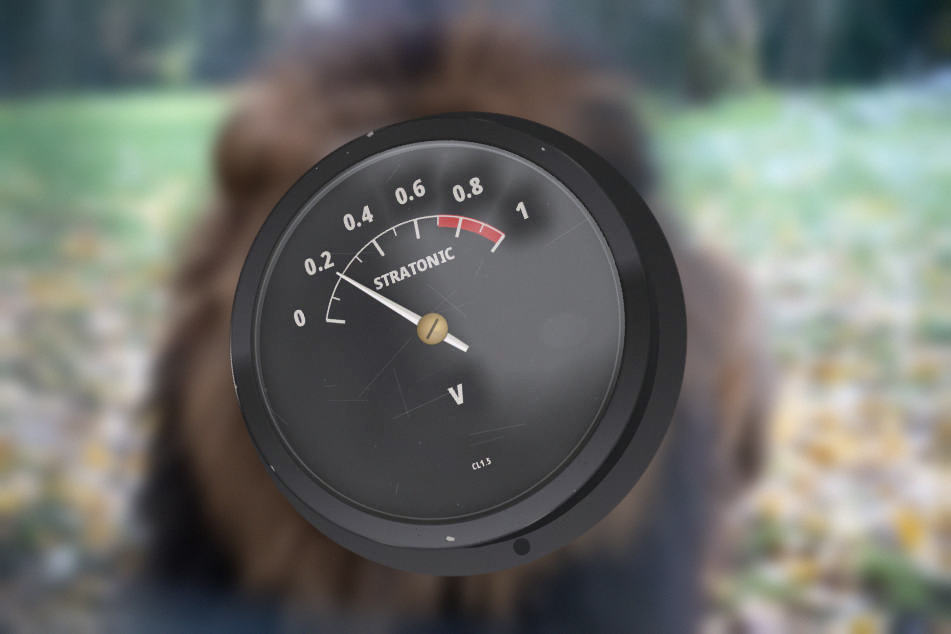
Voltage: value=0.2 unit=V
